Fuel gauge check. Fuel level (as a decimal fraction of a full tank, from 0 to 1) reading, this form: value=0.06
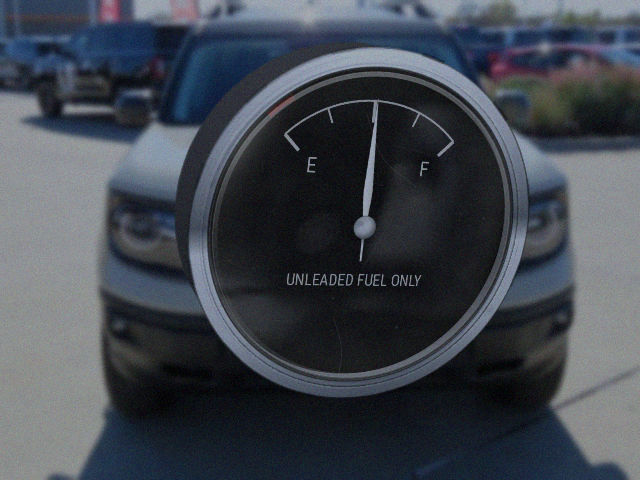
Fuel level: value=0.5
